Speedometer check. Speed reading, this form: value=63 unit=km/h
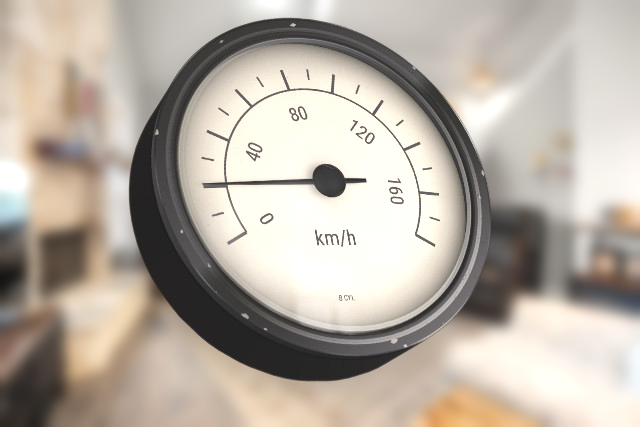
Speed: value=20 unit=km/h
